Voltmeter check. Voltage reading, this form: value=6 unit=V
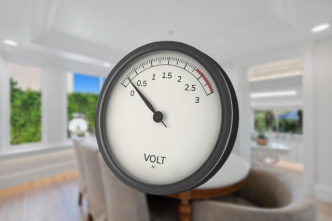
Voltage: value=0.25 unit=V
